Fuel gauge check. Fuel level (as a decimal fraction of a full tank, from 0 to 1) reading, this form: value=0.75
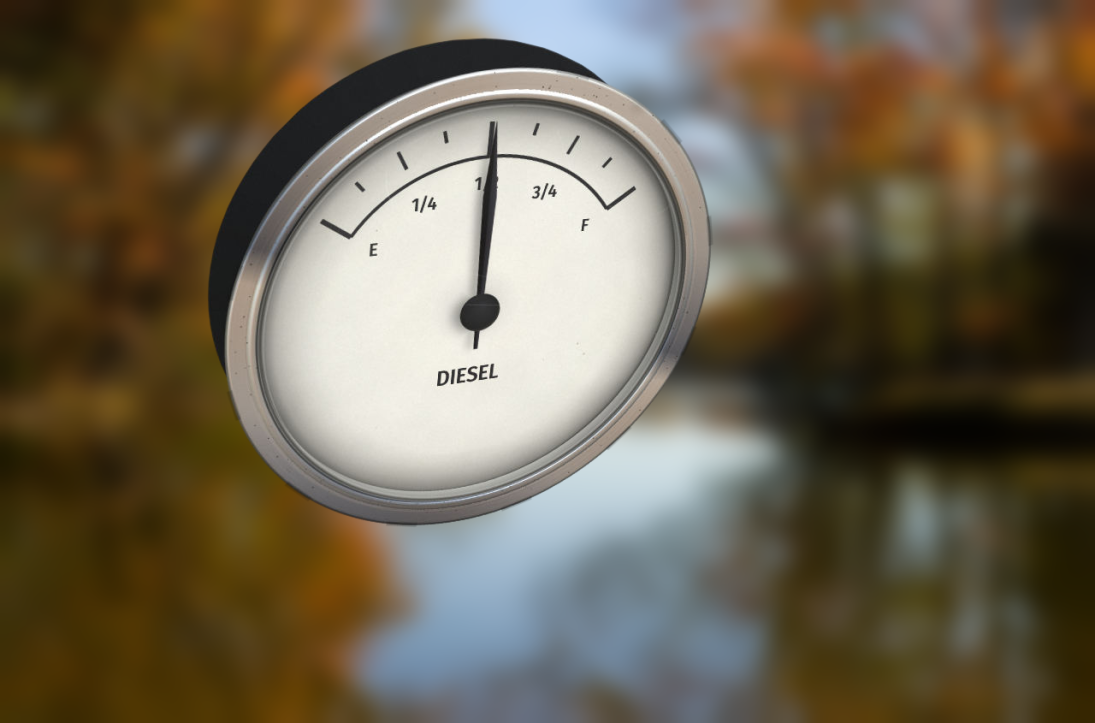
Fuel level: value=0.5
